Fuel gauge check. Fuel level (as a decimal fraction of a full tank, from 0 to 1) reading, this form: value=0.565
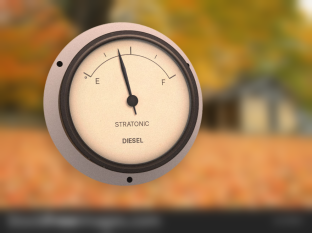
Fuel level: value=0.375
